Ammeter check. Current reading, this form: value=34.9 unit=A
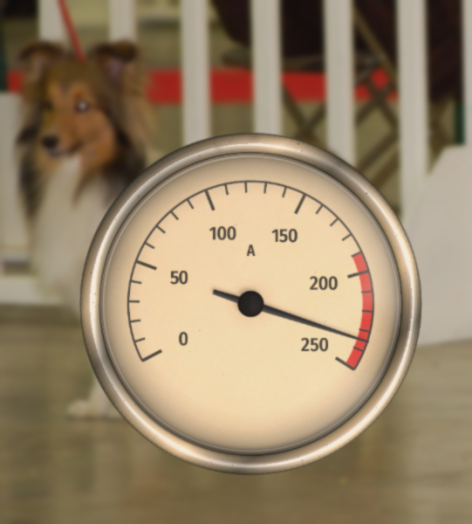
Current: value=235 unit=A
